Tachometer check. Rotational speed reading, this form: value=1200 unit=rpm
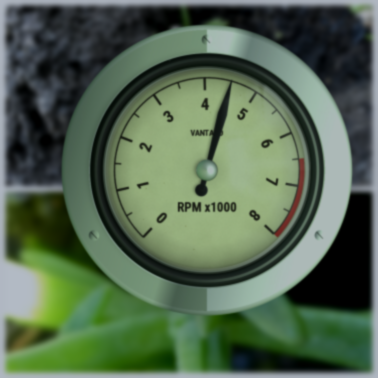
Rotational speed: value=4500 unit=rpm
